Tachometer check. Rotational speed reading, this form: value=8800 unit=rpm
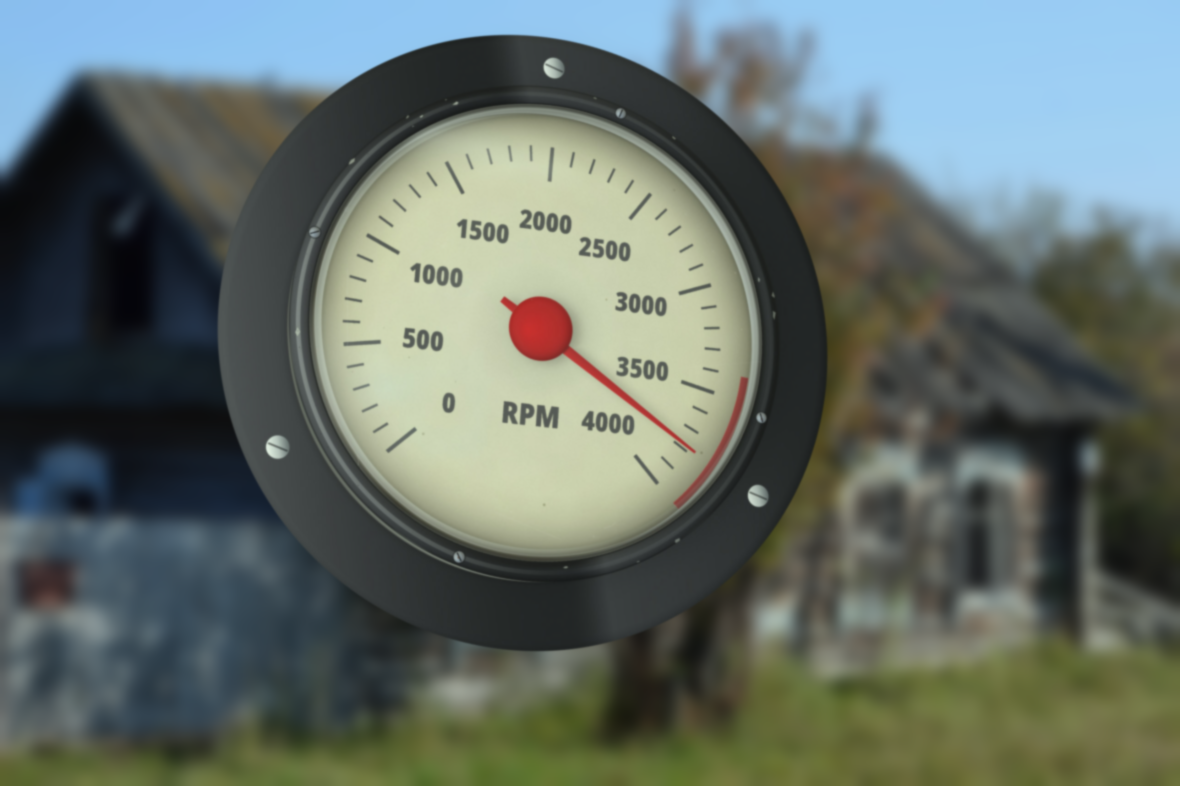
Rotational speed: value=3800 unit=rpm
